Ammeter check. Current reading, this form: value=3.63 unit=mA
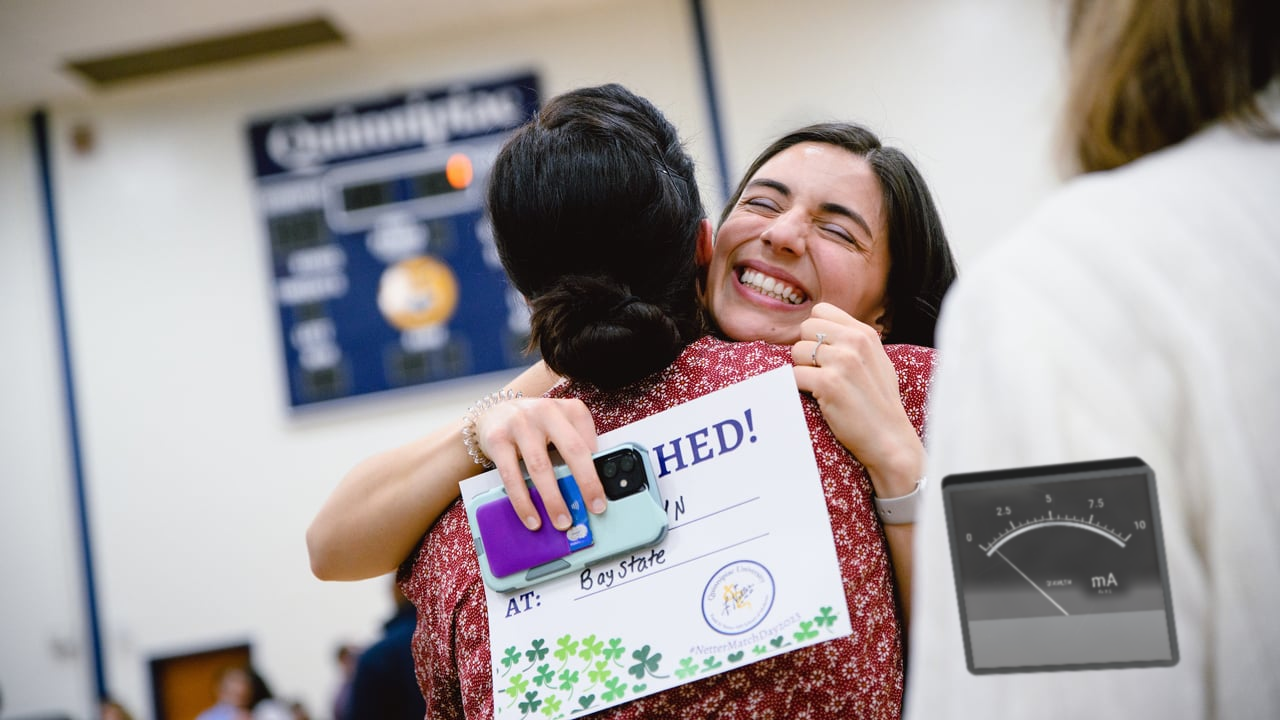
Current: value=0.5 unit=mA
